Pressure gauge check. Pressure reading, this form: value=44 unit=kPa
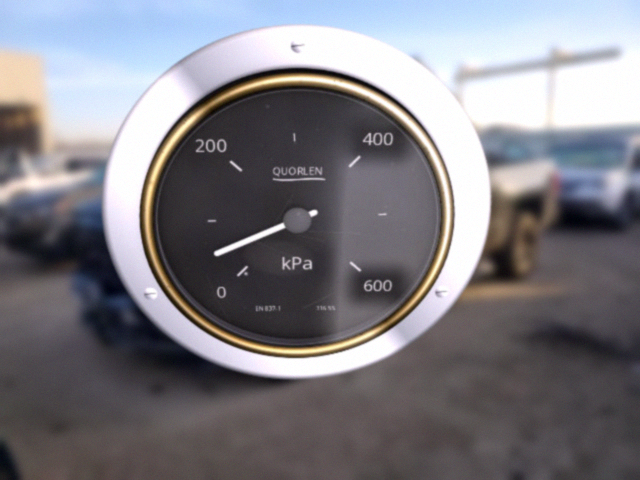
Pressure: value=50 unit=kPa
